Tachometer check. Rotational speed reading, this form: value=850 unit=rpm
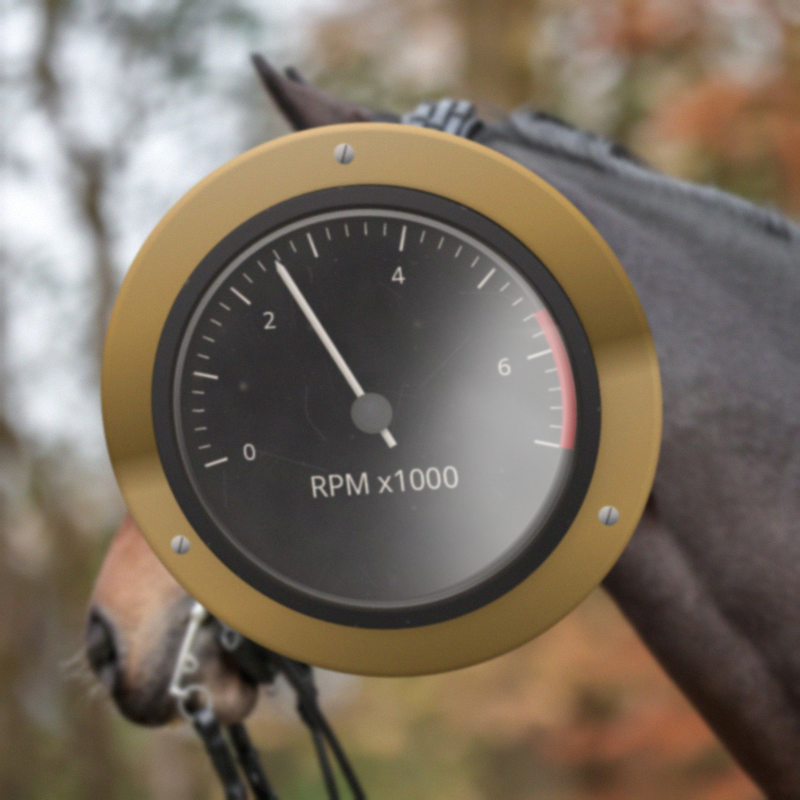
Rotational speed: value=2600 unit=rpm
